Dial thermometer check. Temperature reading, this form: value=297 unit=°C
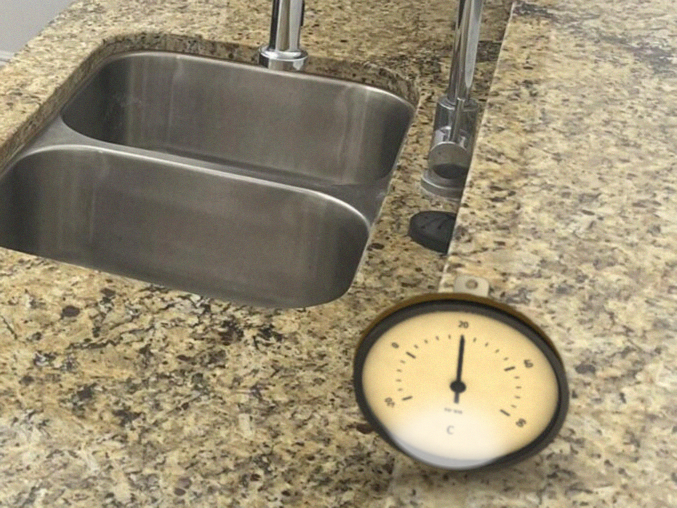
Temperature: value=20 unit=°C
